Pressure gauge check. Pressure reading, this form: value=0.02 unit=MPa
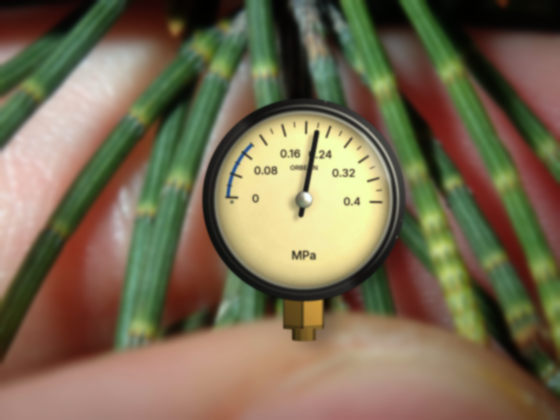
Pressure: value=0.22 unit=MPa
